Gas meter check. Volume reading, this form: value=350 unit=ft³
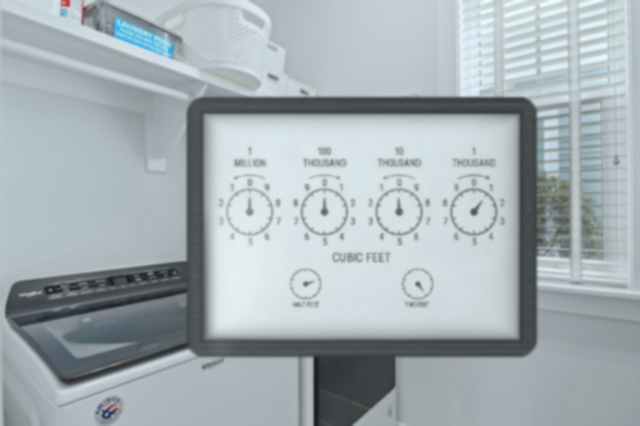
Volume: value=100 unit=ft³
